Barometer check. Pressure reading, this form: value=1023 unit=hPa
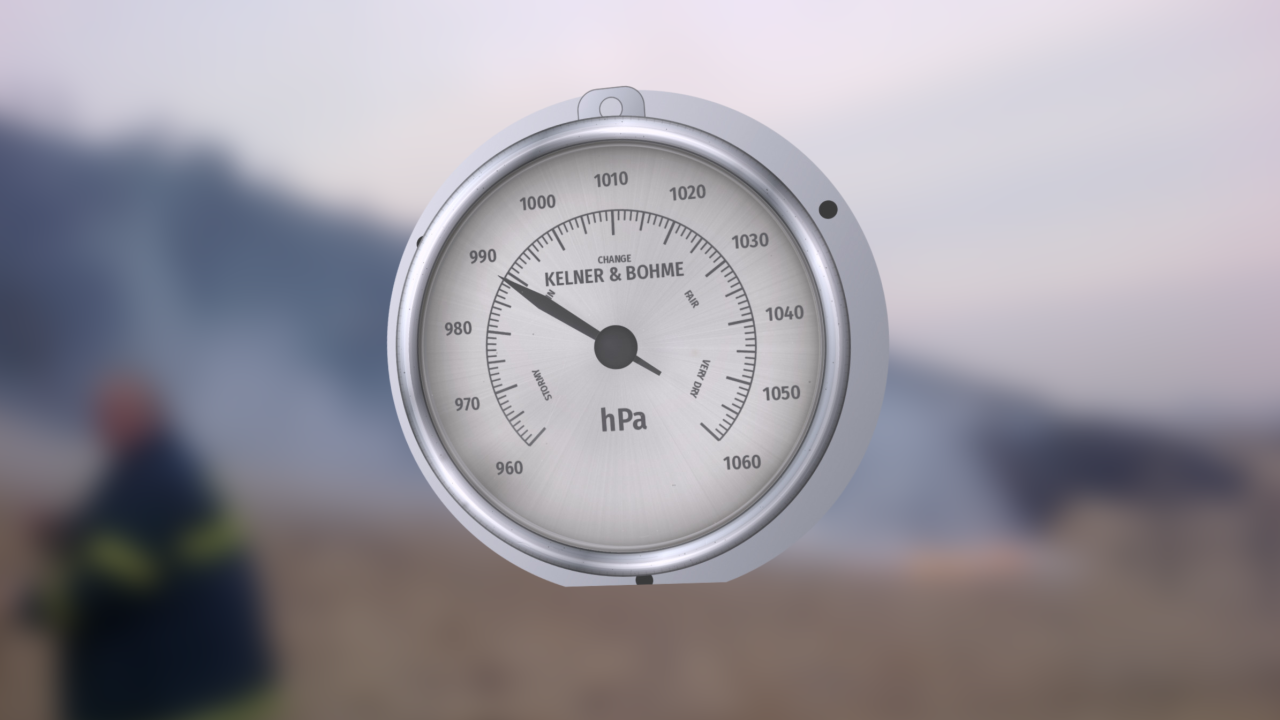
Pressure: value=989 unit=hPa
